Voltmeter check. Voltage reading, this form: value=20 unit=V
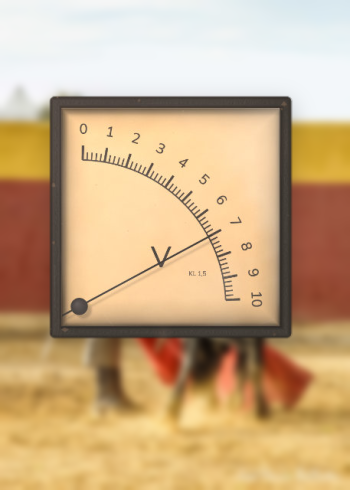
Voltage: value=7 unit=V
